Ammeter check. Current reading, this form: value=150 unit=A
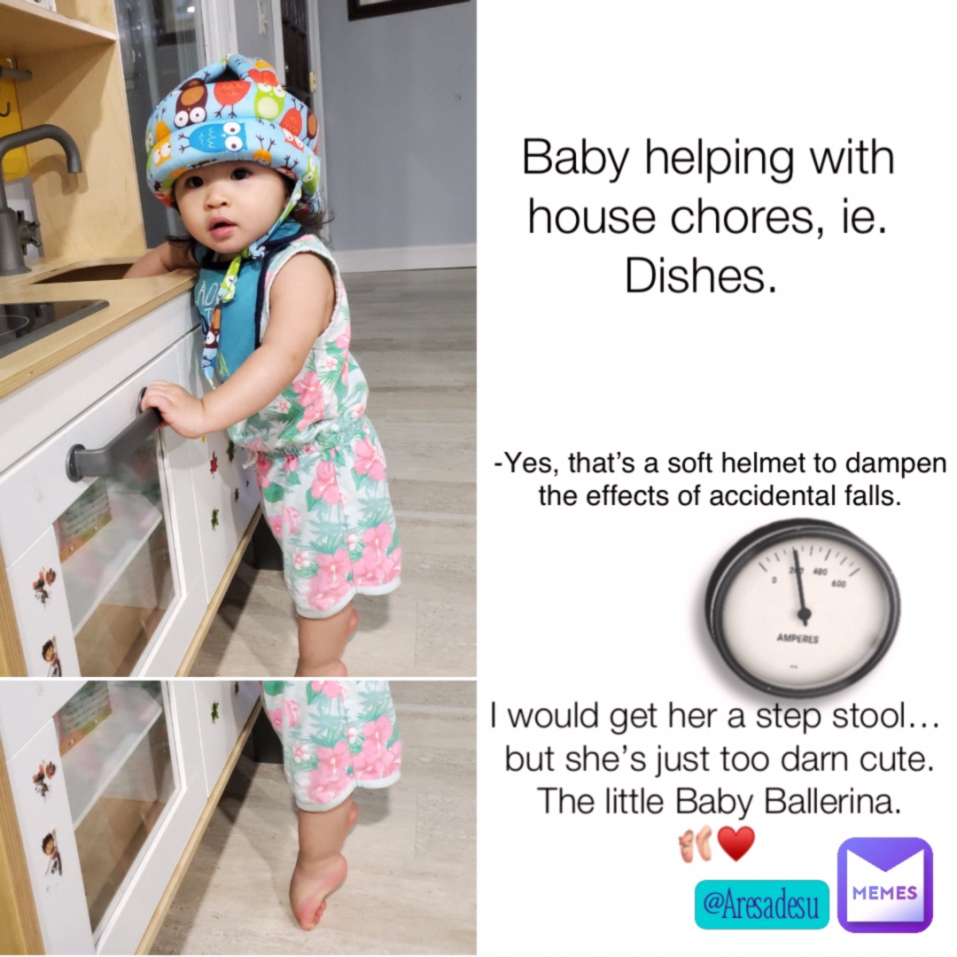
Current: value=200 unit=A
